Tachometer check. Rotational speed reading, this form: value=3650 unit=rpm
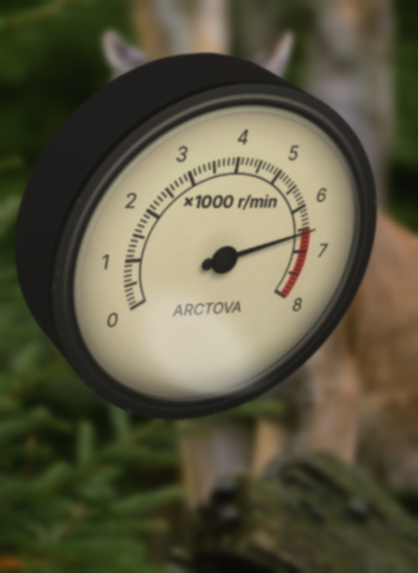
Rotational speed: value=6500 unit=rpm
